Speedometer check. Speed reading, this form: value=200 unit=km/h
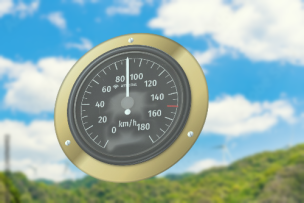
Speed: value=90 unit=km/h
